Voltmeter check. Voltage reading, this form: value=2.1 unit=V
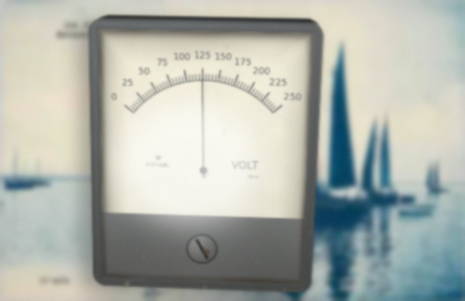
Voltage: value=125 unit=V
